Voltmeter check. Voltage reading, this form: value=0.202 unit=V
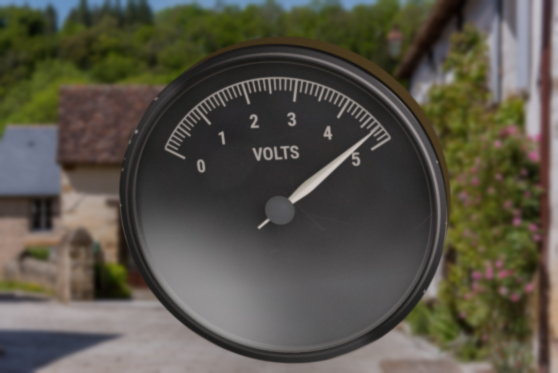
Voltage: value=4.7 unit=V
